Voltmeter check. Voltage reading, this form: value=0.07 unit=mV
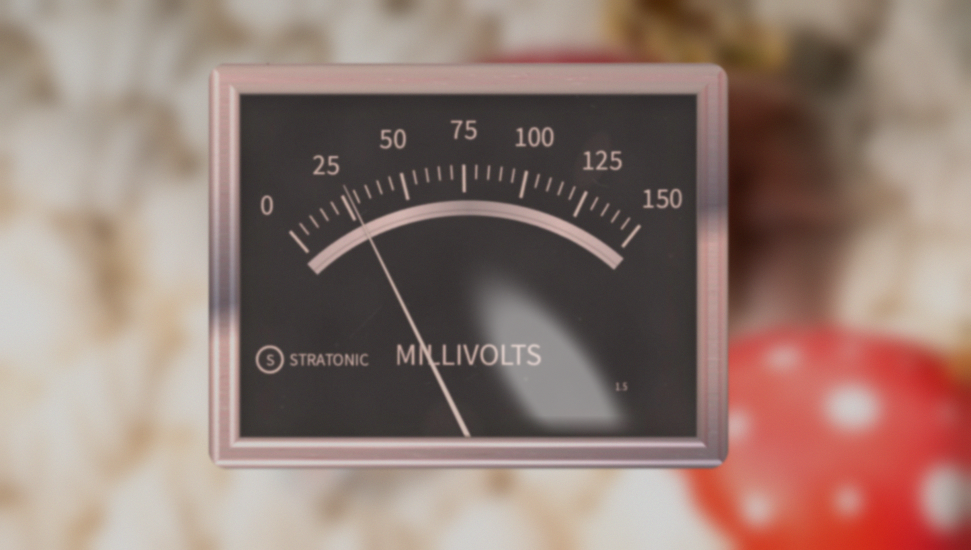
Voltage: value=27.5 unit=mV
